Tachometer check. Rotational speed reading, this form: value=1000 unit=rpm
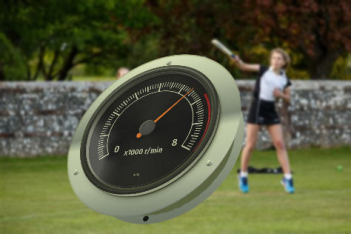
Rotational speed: value=5500 unit=rpm
